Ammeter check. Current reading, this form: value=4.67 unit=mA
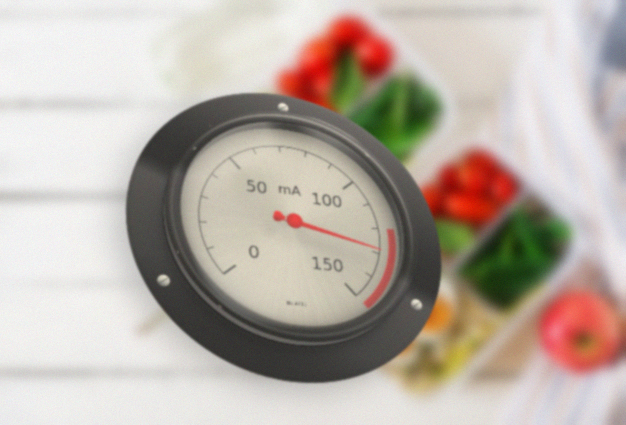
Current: value=130 unit=mA
